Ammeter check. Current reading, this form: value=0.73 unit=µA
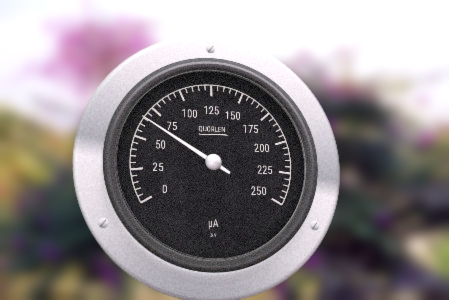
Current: value=65 unit=µA
